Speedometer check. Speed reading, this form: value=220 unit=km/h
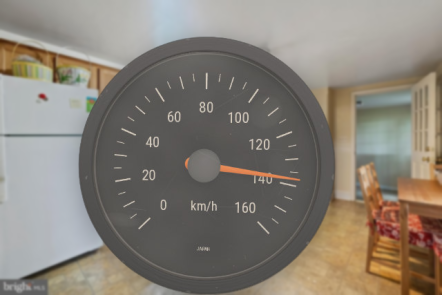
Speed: value=137.5 unit=km/h
